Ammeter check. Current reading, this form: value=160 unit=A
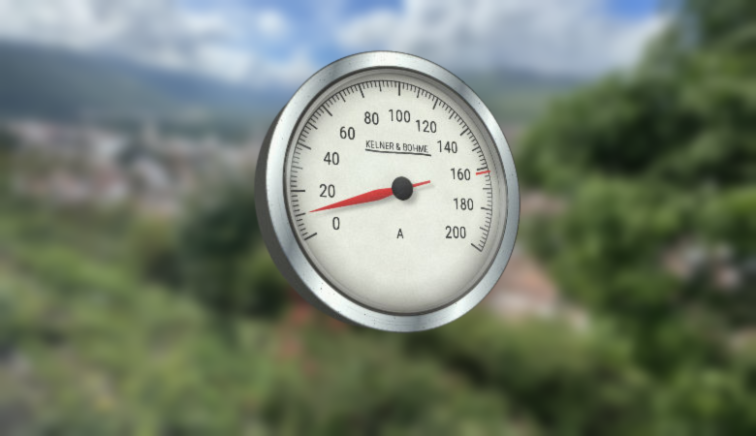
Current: value=10 unit=A
